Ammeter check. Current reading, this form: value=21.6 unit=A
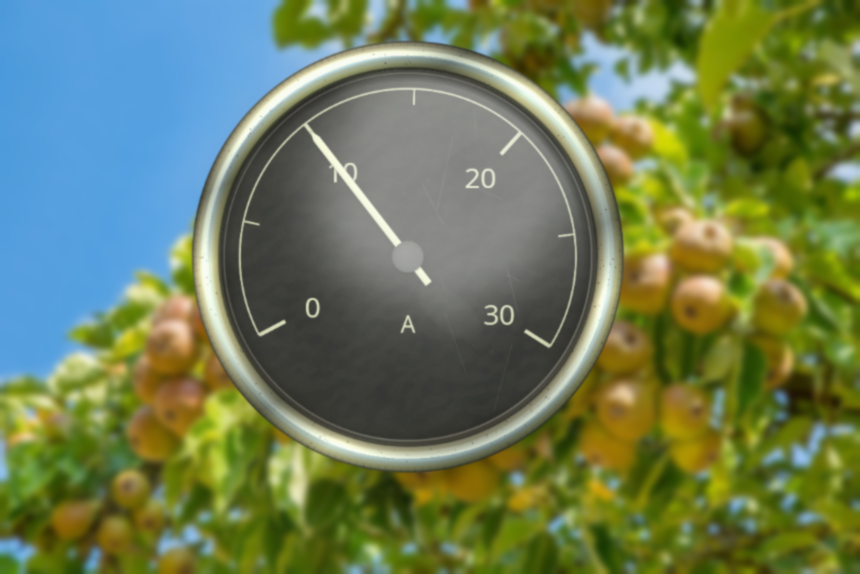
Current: value=10 unit=A
